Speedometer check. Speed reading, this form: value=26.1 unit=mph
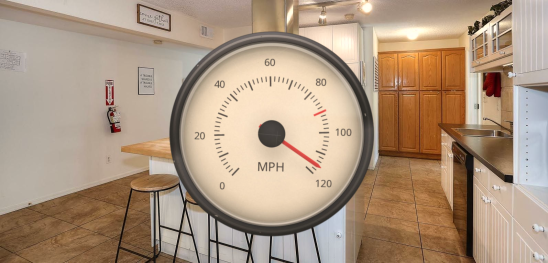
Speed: value=116 unit=mph
